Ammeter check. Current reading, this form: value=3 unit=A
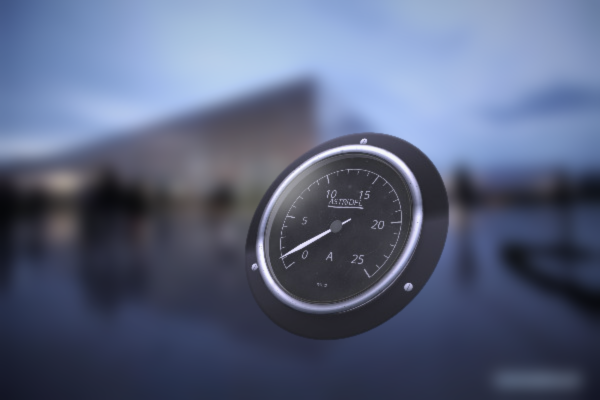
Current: value=1 unit=A
